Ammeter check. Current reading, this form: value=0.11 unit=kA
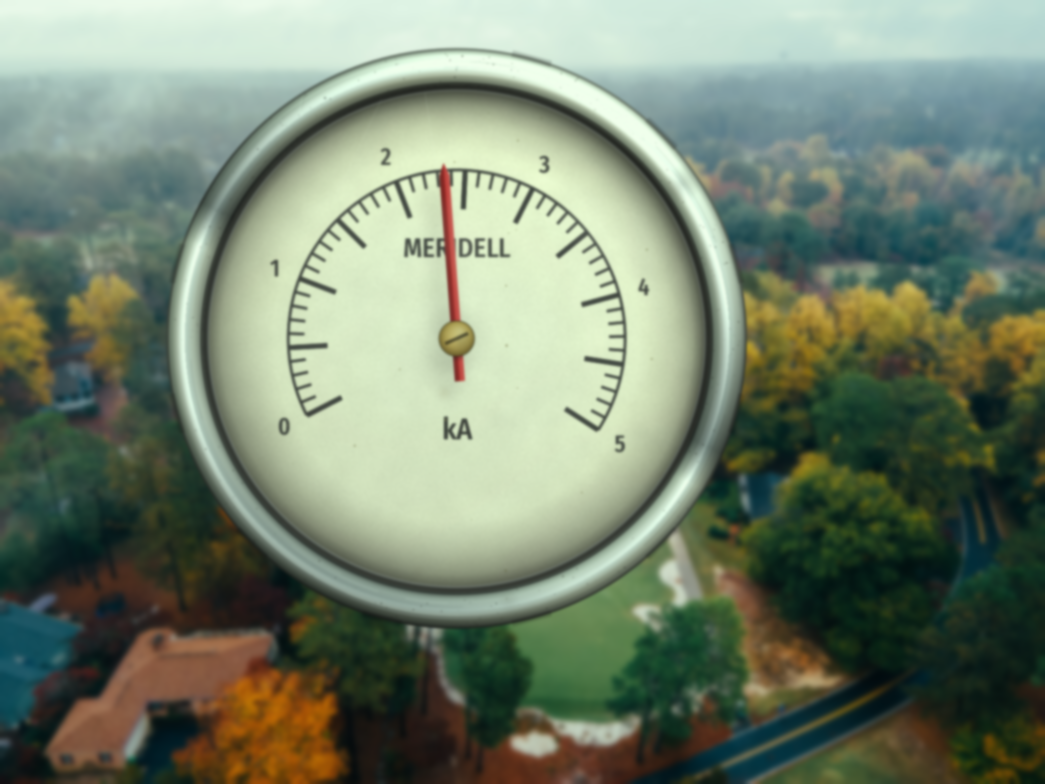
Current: value=2.35 unit=kA
